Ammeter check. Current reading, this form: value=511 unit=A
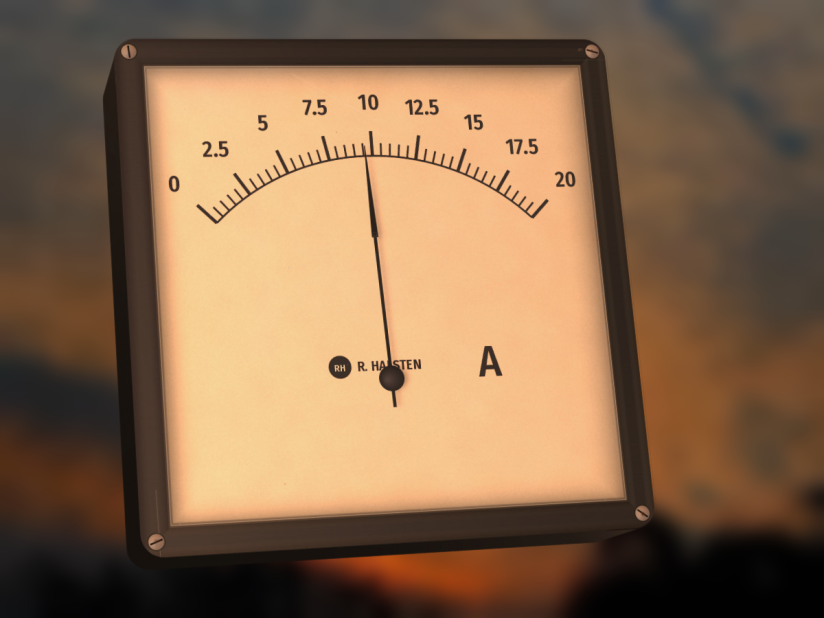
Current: value=9.5 unit=A
